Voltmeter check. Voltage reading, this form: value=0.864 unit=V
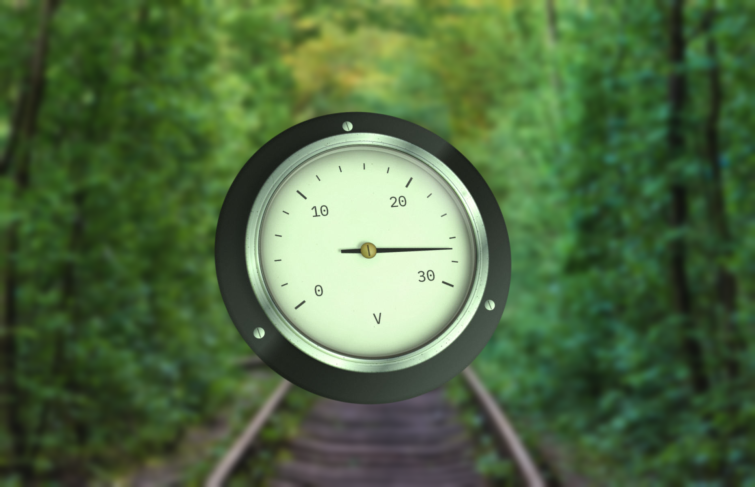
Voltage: value=27 unit=V
